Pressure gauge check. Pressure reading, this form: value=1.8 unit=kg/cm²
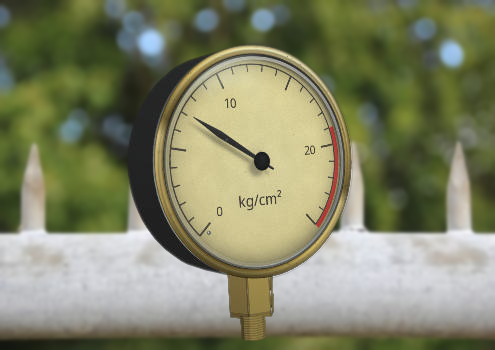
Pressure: value=7 unit=kg/cm²
